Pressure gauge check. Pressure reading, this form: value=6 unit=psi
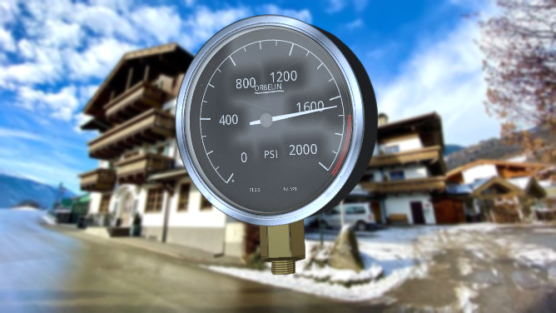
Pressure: value=1650 unit=psi
